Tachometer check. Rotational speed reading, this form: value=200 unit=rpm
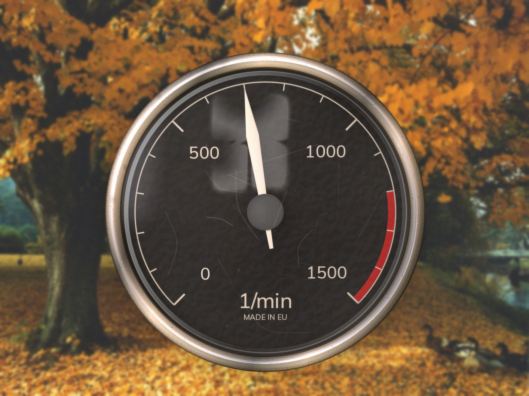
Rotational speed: value=700 unit=rpm
